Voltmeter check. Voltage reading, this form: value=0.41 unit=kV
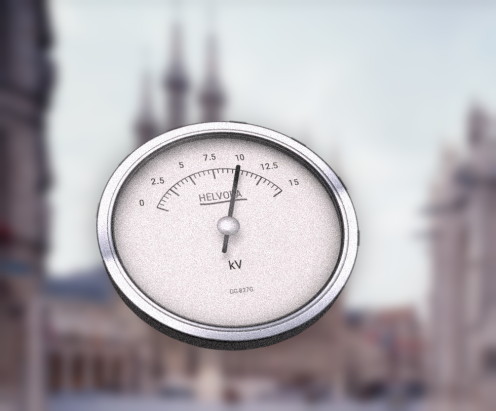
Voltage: value=10 unit=kV
